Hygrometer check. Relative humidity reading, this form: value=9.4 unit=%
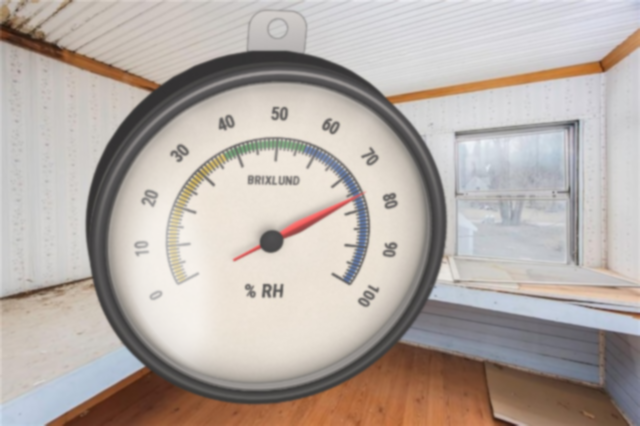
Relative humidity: value=75 unit=%
